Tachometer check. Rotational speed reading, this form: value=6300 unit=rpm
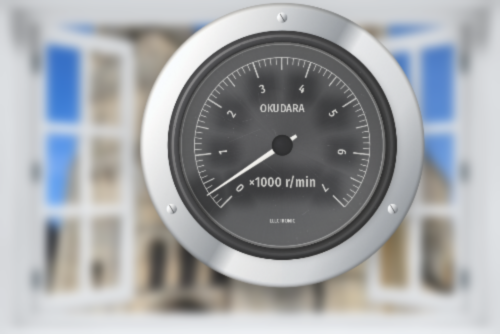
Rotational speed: value=300 unit=rpm
